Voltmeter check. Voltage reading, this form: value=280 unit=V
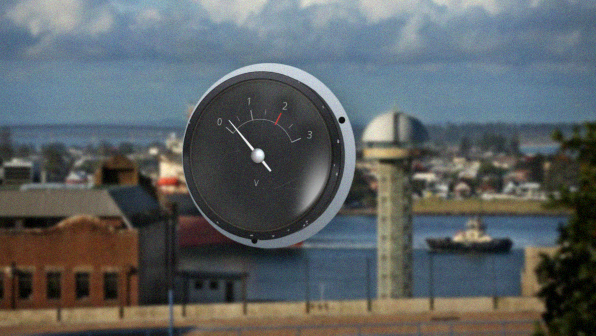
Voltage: value=0.25 unit=V
